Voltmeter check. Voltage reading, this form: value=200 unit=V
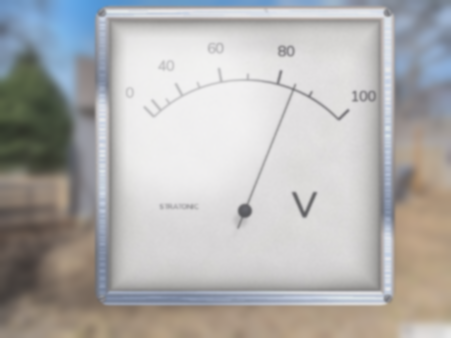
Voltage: value=85 unit=V
